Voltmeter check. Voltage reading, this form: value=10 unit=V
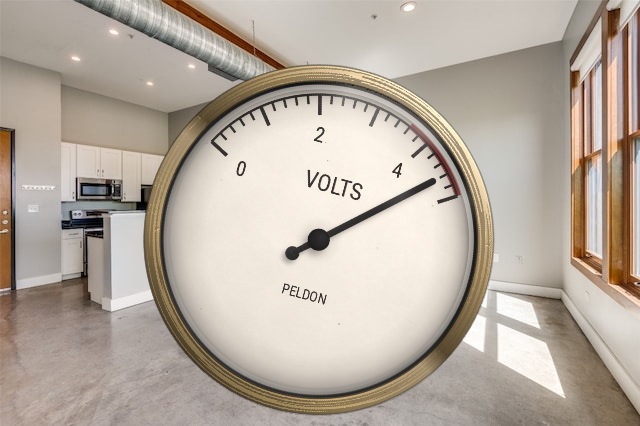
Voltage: value=4.6 unit=V
